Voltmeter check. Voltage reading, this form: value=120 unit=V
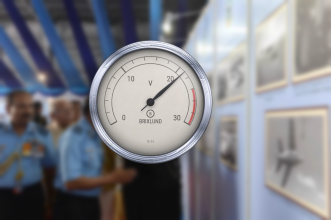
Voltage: value=21 unit=V
